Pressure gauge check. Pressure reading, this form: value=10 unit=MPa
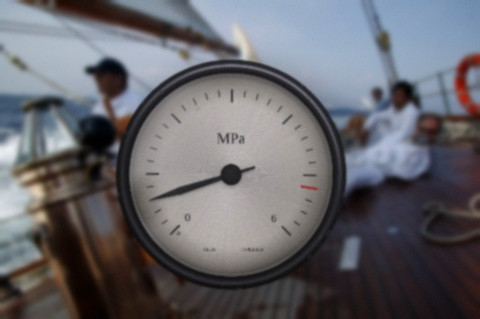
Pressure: value=0.6 unit=MPa
